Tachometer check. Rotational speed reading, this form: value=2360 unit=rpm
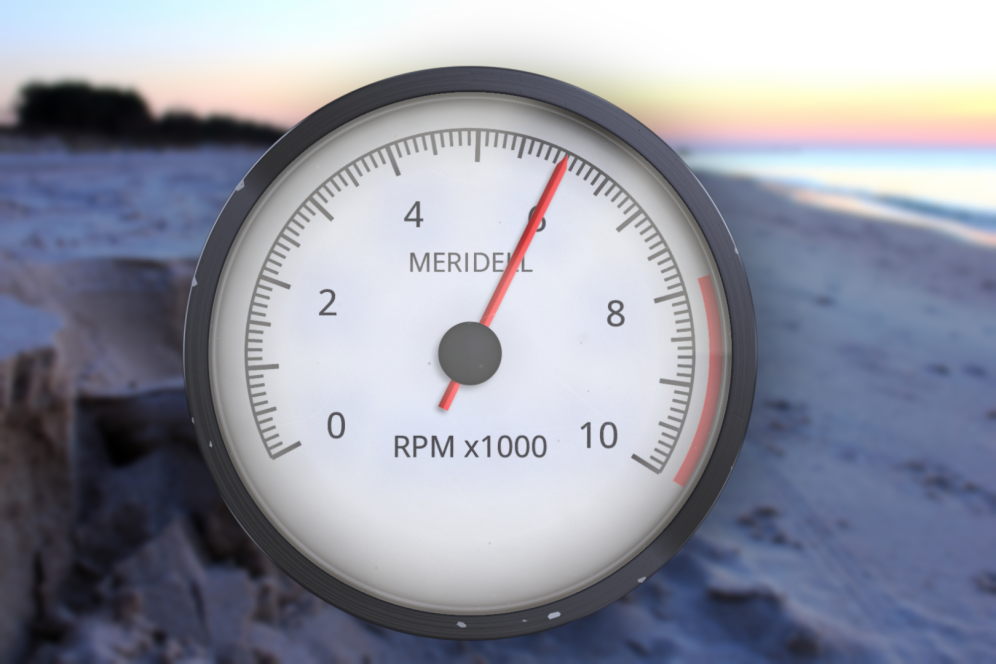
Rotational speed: value=6000 unit=rpm
